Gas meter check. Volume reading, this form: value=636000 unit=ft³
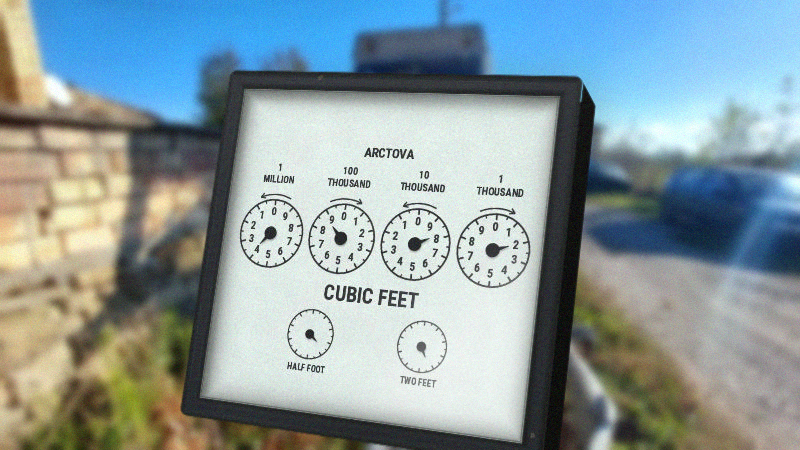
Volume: value=388200 unit=ft³
